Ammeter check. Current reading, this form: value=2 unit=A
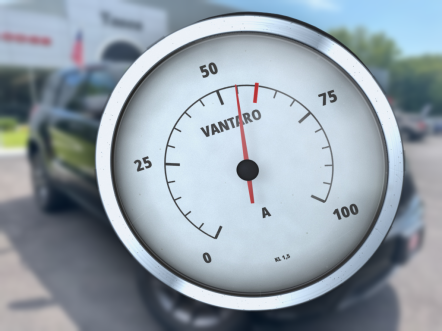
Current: value=55 unit=A
